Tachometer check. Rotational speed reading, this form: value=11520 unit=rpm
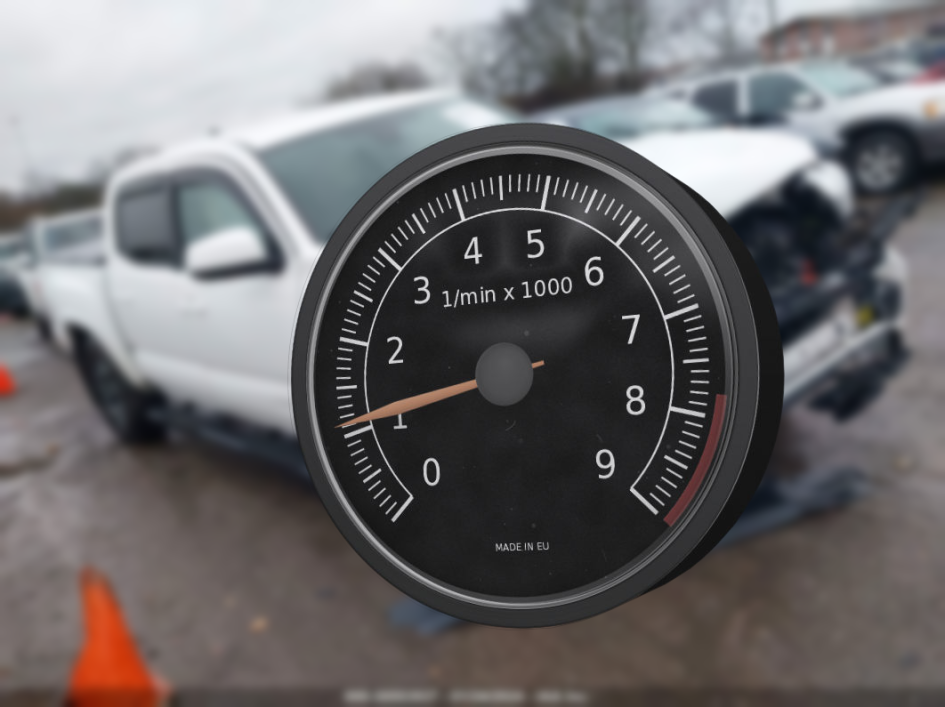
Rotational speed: value=1100 unit=rpm
